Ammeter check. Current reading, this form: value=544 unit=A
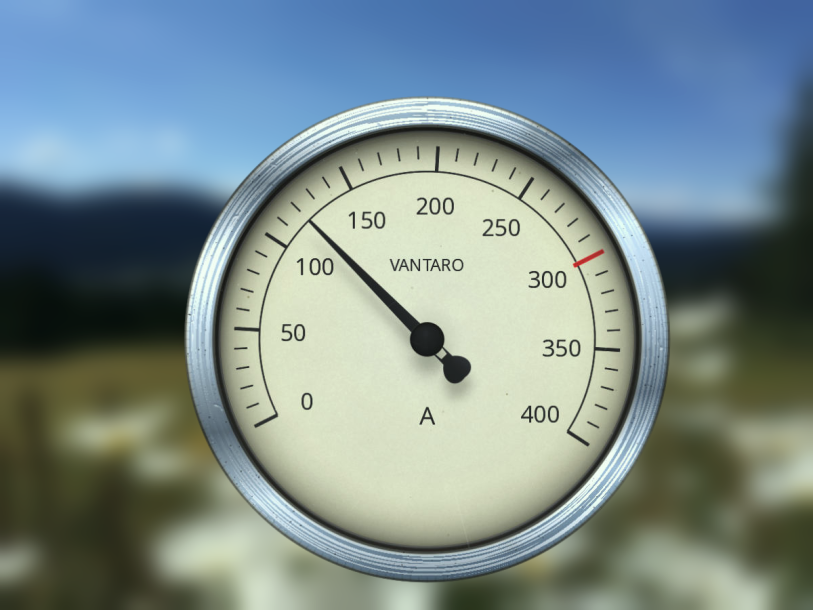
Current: value=120 unit=A
